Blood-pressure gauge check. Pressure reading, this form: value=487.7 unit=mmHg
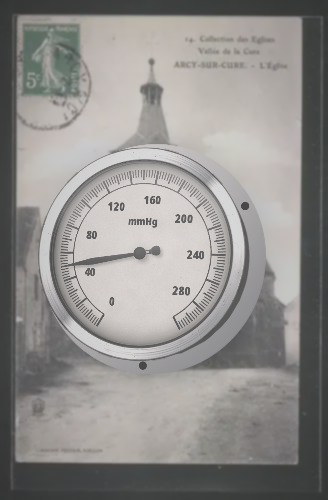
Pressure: value=50 unit=mmHg
